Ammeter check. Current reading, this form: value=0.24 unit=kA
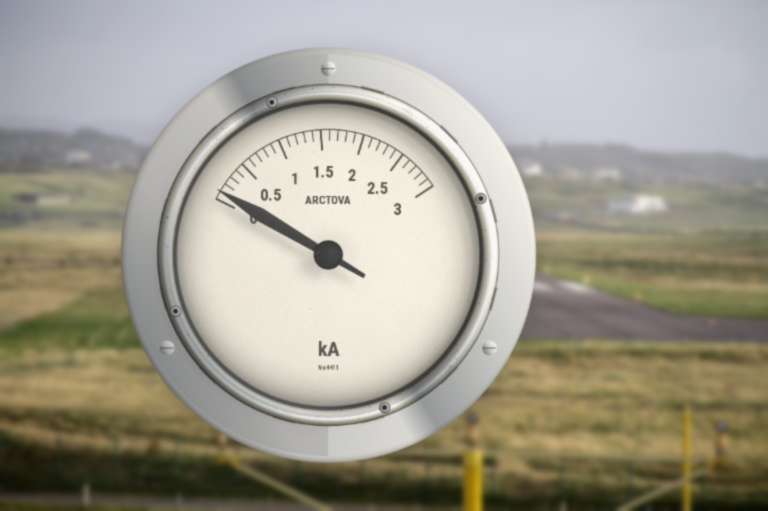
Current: value=0.1 unit=kA
